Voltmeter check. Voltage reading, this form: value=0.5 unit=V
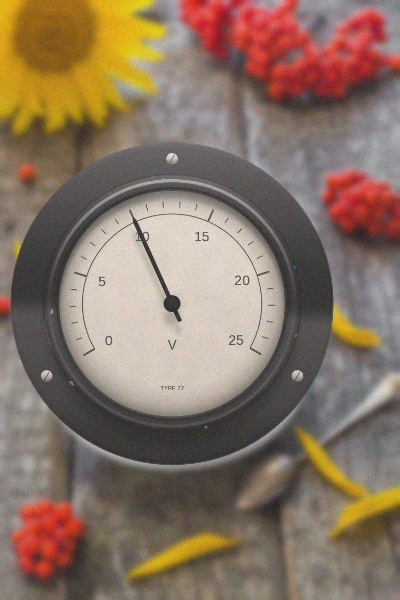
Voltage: value=10 unit=V
